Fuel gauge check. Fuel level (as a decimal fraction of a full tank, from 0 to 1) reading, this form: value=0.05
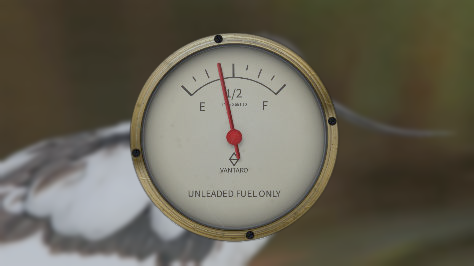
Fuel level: value=0.375
